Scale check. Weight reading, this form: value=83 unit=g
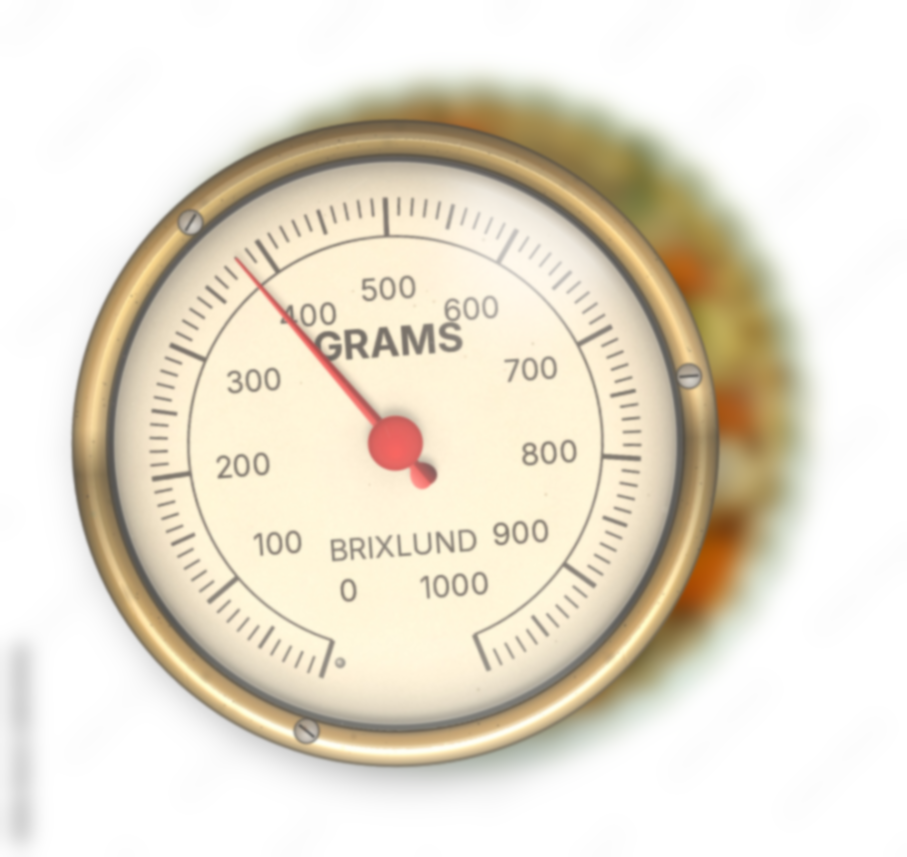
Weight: value=380 unit=g
